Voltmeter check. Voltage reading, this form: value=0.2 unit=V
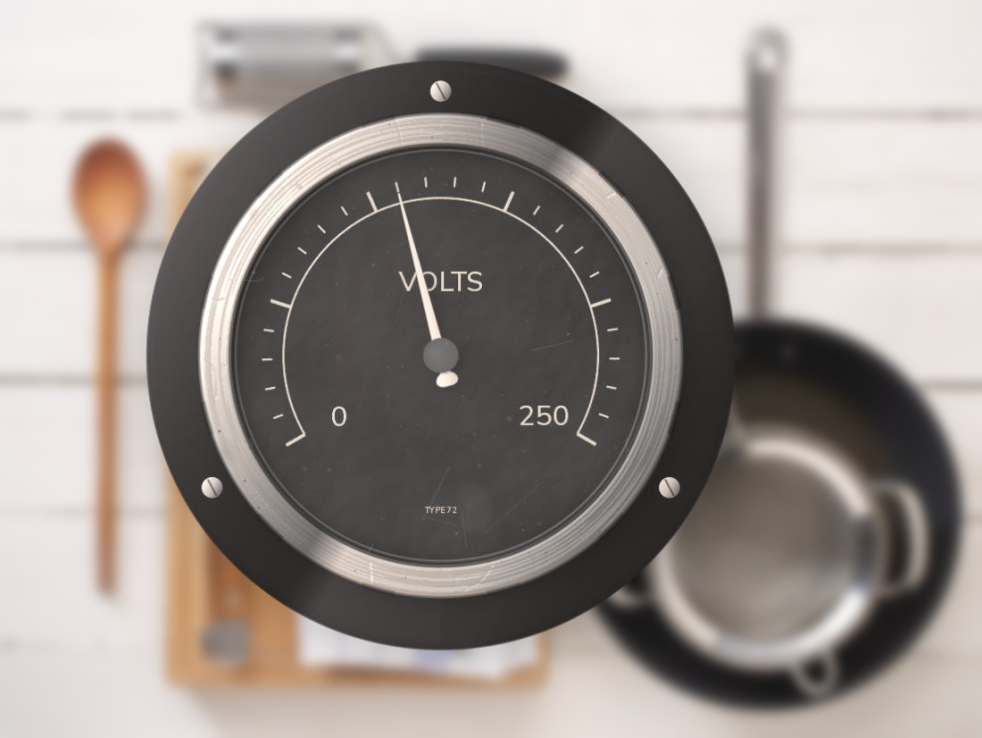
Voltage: value=110 unit=V
